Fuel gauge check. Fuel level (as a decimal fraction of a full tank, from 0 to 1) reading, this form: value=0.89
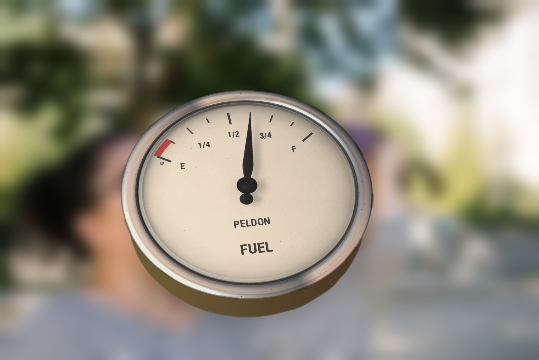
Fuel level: value=0.625
